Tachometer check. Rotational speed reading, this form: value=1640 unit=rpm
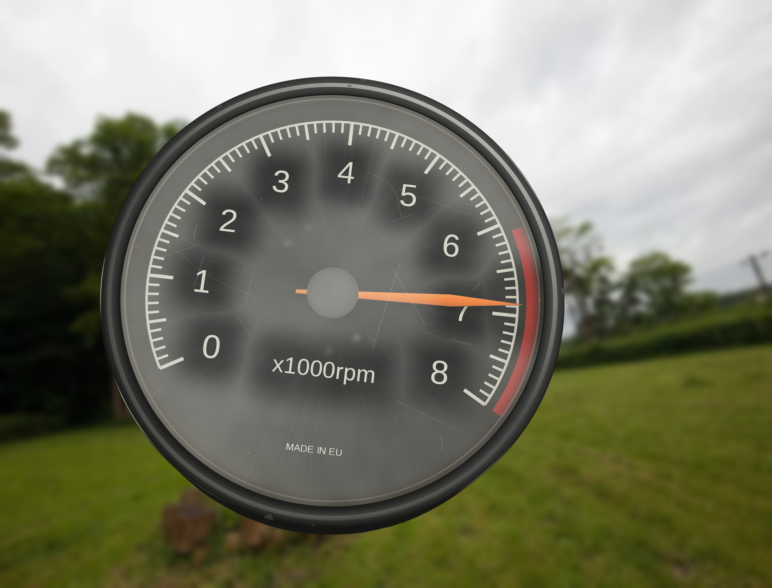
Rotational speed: value=6900 unit=rpm
